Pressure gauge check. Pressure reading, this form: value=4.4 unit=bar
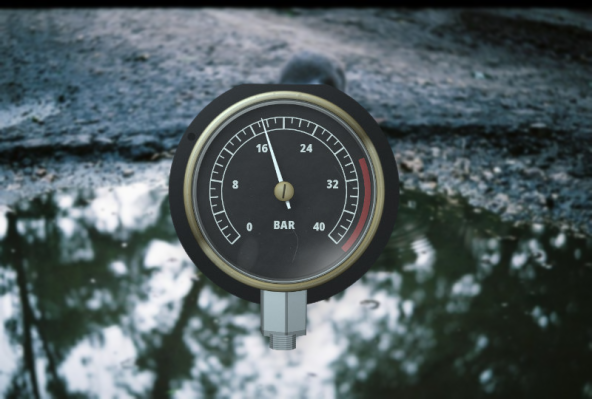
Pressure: value=17.5 unit=bar
